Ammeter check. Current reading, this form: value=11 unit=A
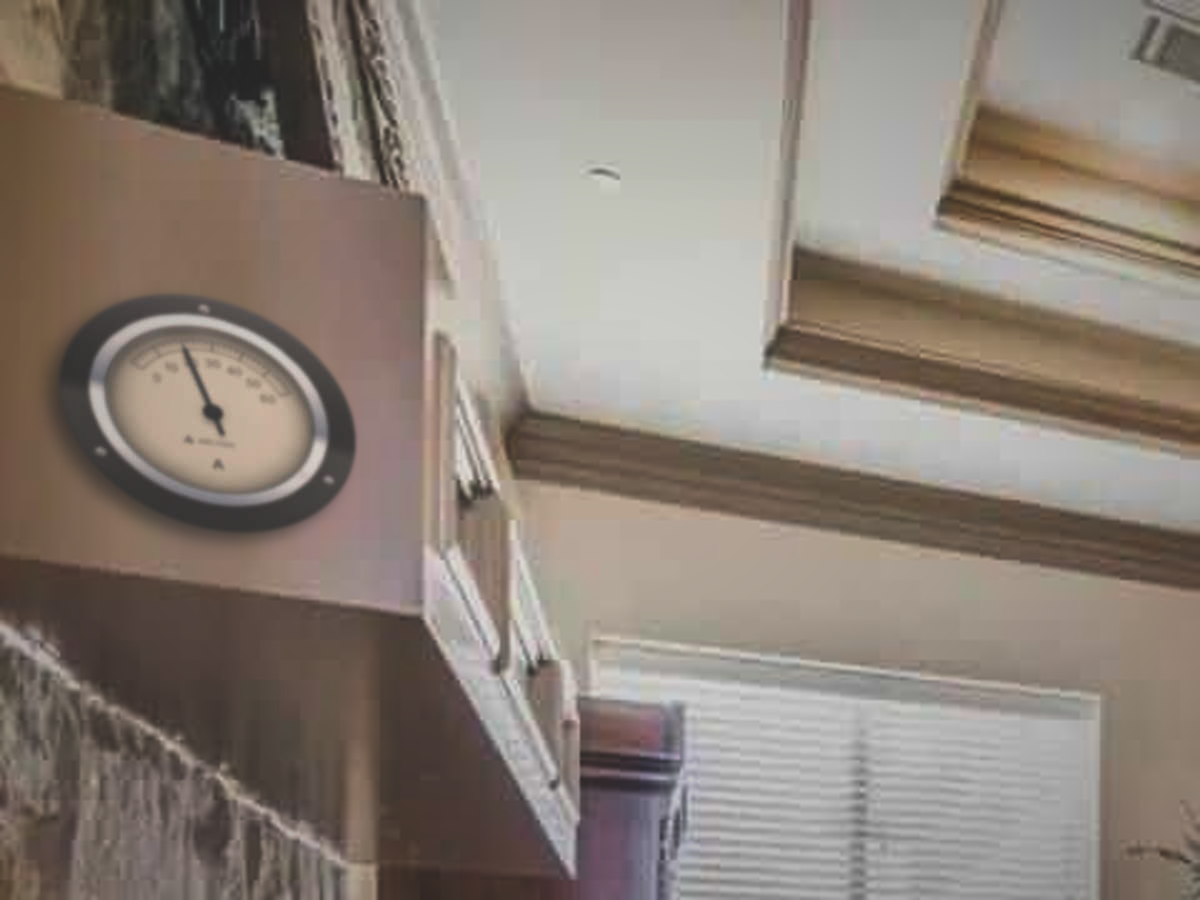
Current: value=20 unit=A
